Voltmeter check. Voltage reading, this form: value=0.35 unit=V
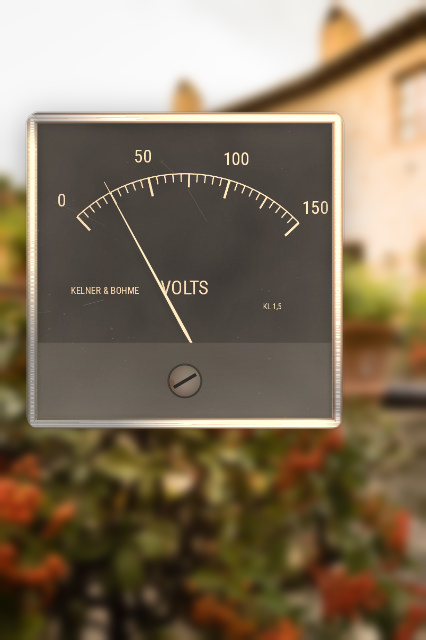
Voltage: value=25 unit=V
